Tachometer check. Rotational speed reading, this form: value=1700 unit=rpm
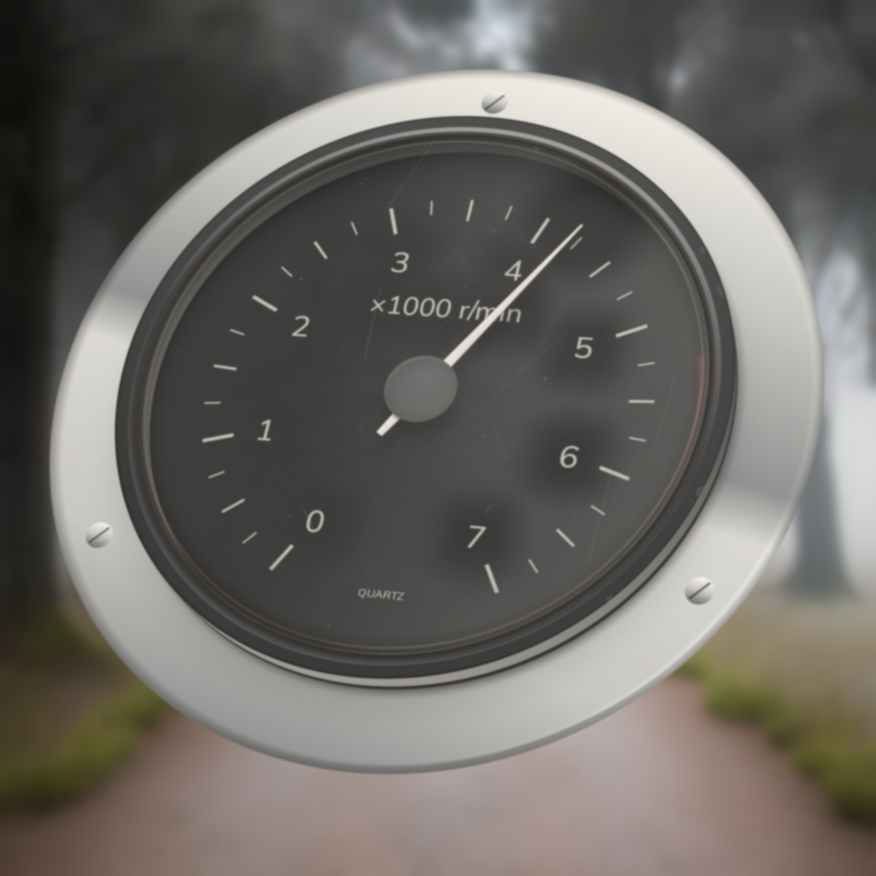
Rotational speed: value=4250 unit=rpm
